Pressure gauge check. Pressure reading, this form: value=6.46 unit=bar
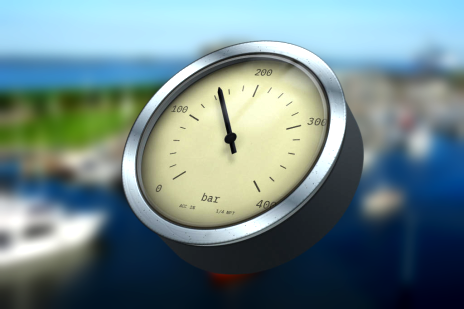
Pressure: value=150 unit=bar
